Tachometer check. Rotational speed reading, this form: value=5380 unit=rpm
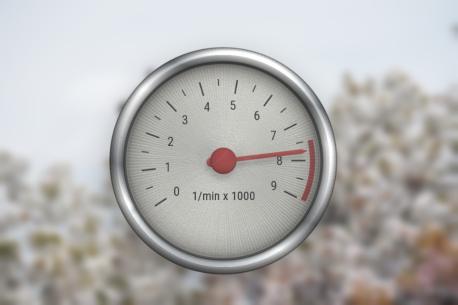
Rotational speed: value=7750 unit=rpm
